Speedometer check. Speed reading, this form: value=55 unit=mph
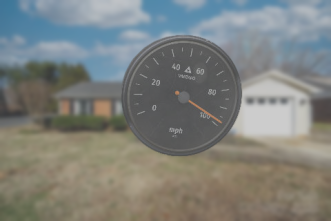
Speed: value=97.5 unit=mph
